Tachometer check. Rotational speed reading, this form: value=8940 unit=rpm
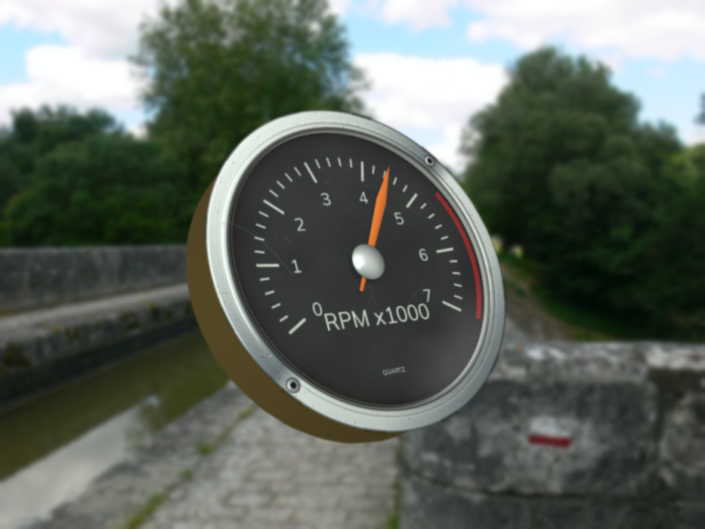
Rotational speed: value=4400 unit=rpm
